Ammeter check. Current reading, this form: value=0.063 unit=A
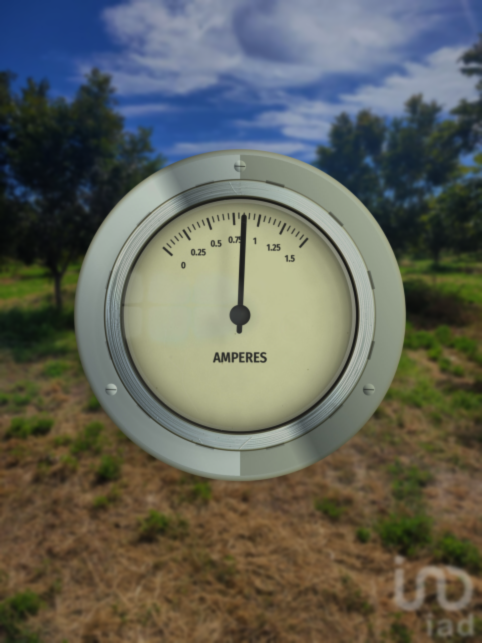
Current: value=0.85 unit=A
